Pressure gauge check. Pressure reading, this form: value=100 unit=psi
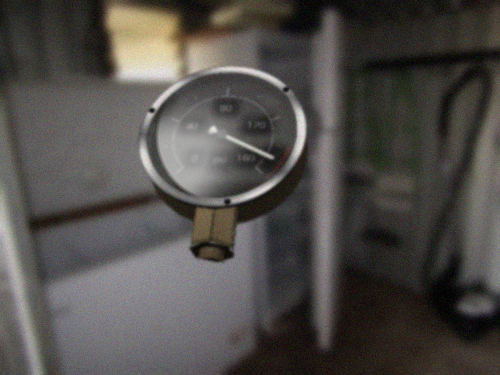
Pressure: value=150 unit=psi
